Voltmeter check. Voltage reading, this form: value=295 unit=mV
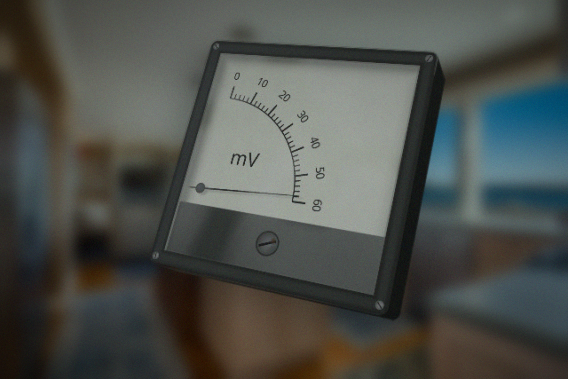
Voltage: value=58 unit=mV
